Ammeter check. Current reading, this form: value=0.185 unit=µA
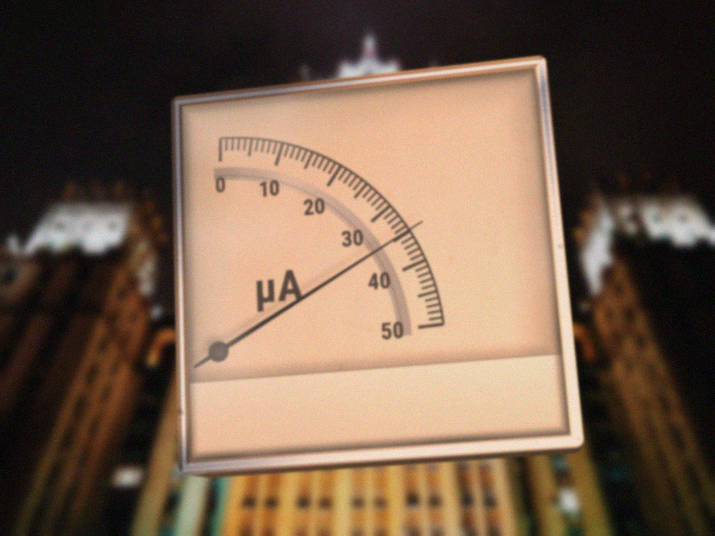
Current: value=35 unit=µA
